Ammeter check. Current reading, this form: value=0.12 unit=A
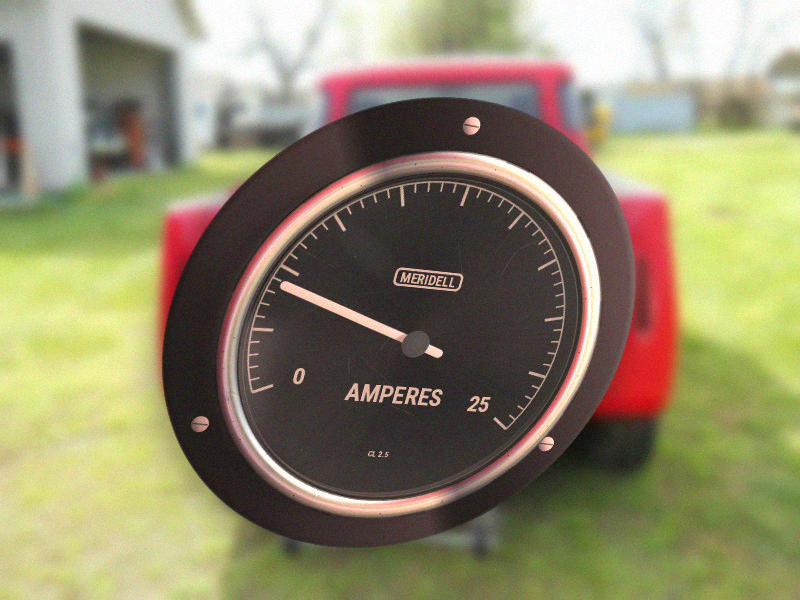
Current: value=4.5 unit=A
